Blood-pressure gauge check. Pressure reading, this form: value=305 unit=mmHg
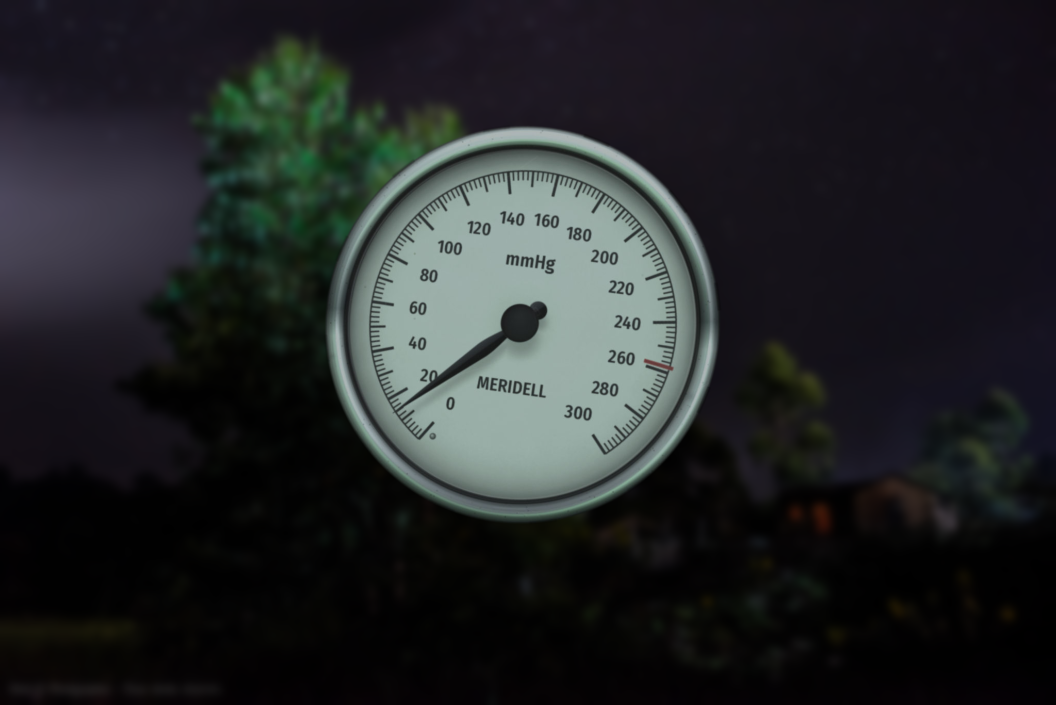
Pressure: value=14 unit=mmHg
